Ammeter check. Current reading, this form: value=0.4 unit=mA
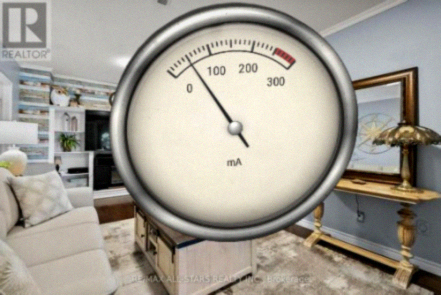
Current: value=50 unit=mA
